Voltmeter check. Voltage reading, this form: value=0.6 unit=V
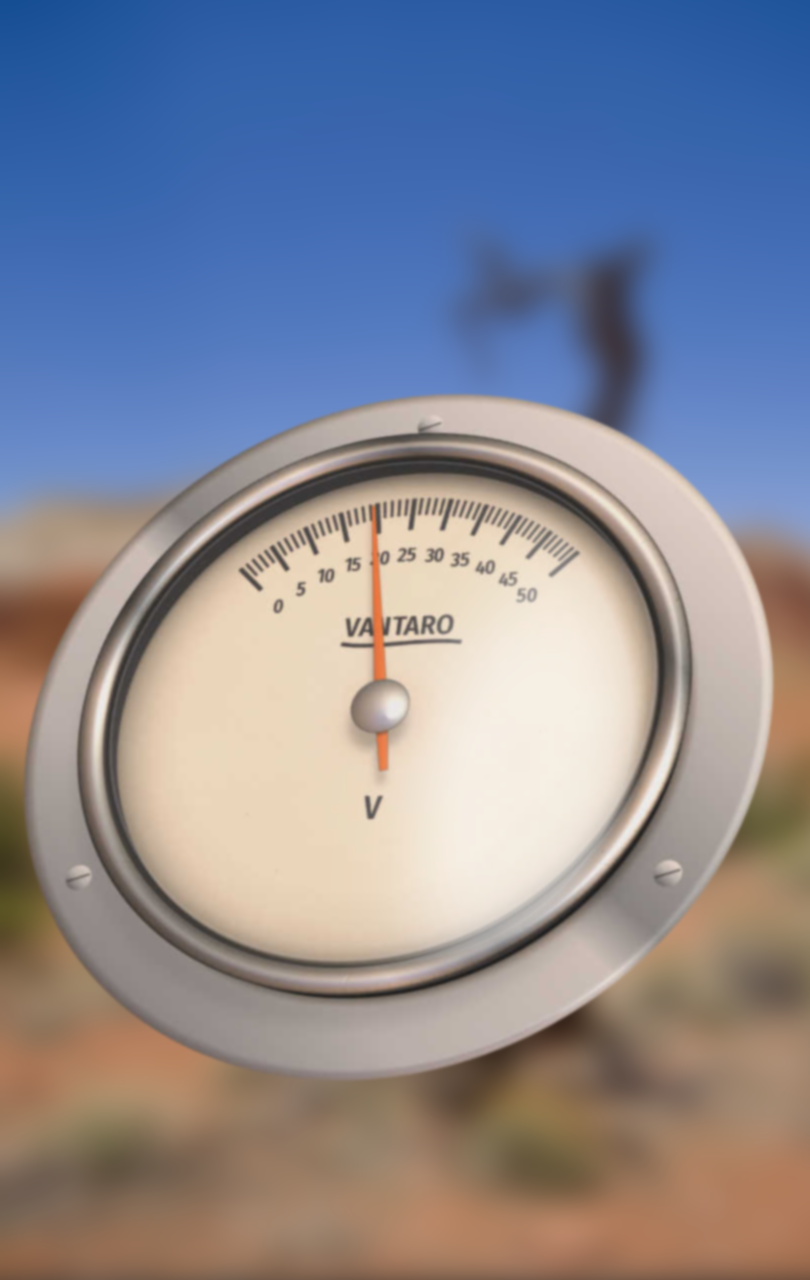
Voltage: value=20 unit=V
